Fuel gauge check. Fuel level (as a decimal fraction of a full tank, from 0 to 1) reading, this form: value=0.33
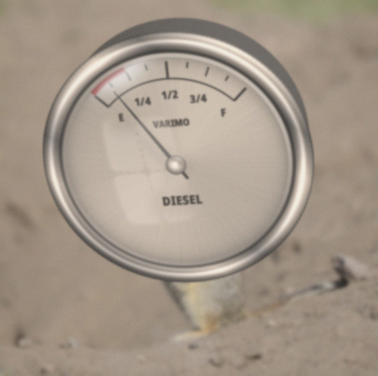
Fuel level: value=0.125
